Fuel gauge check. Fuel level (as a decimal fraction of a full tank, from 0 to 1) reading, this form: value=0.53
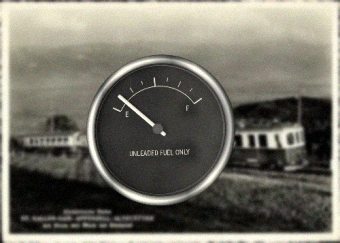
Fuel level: value=0.125
